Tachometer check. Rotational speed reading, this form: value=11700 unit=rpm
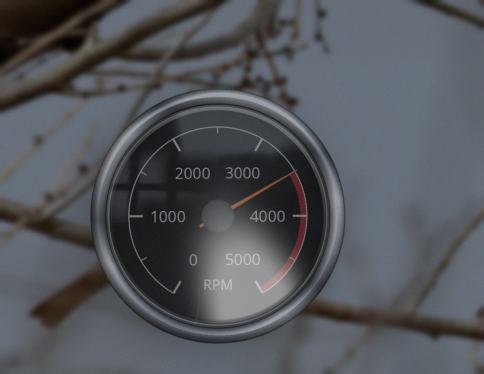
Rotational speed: value=3500 unit=rpm
